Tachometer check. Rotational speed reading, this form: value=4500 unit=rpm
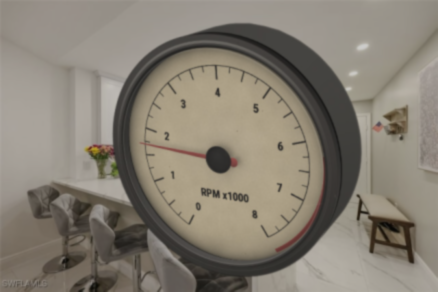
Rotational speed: value=1750 unit=rpm
